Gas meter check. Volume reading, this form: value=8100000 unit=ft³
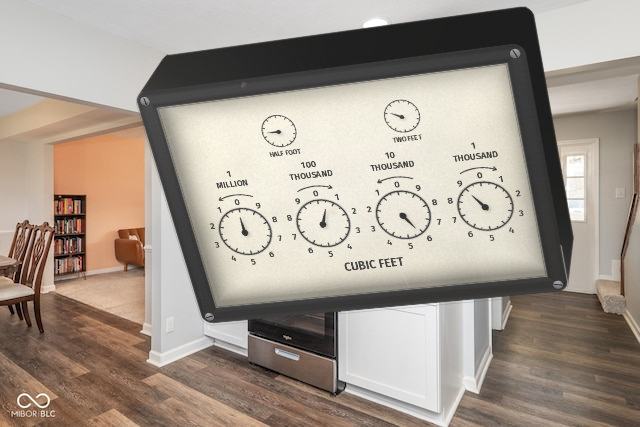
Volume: value=5900 unit=ft³
